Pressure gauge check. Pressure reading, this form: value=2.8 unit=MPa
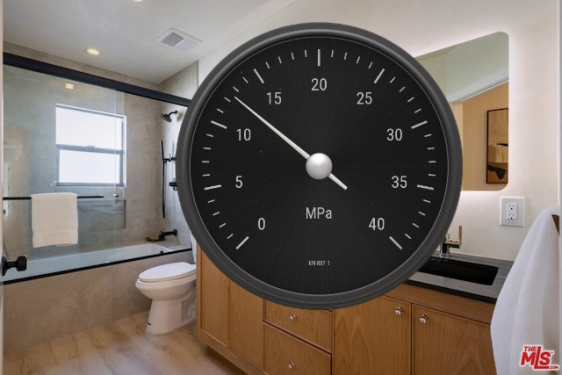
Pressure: value=12.5 unit=MPa
